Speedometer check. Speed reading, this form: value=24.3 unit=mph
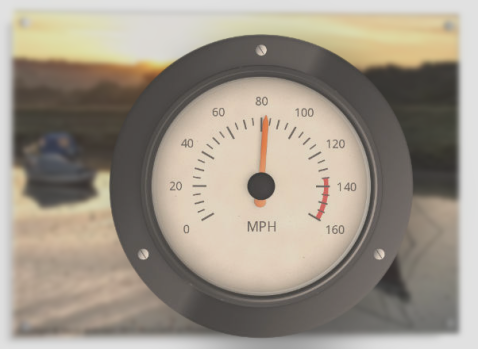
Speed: value=82.5 unit=mph
